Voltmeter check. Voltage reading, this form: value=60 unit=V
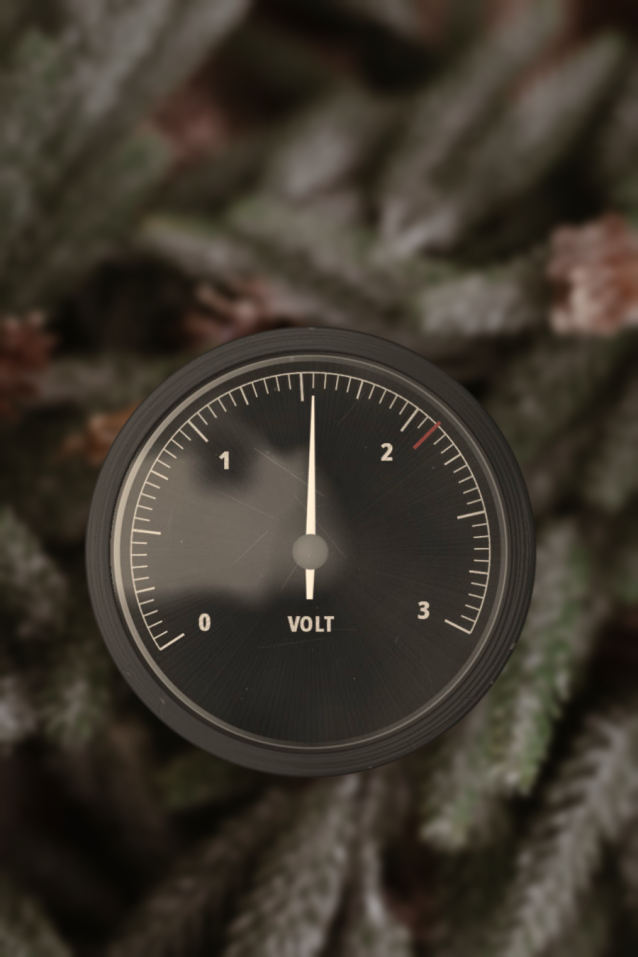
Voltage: value=1.55 unit=V
